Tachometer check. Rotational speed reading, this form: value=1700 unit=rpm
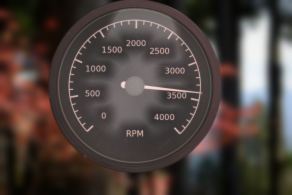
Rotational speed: value=3400 unit=rpm
